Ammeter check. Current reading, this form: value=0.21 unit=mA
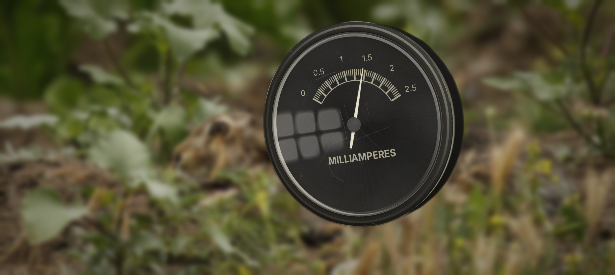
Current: value=1.5 unit=mA
